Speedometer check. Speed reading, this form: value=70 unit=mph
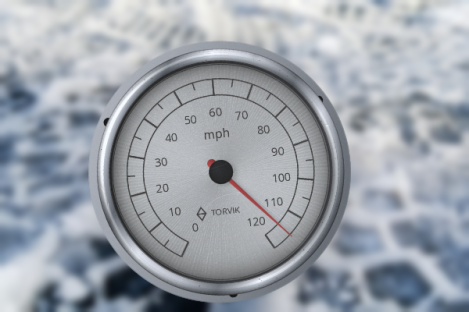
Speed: value=115 unit=mph
